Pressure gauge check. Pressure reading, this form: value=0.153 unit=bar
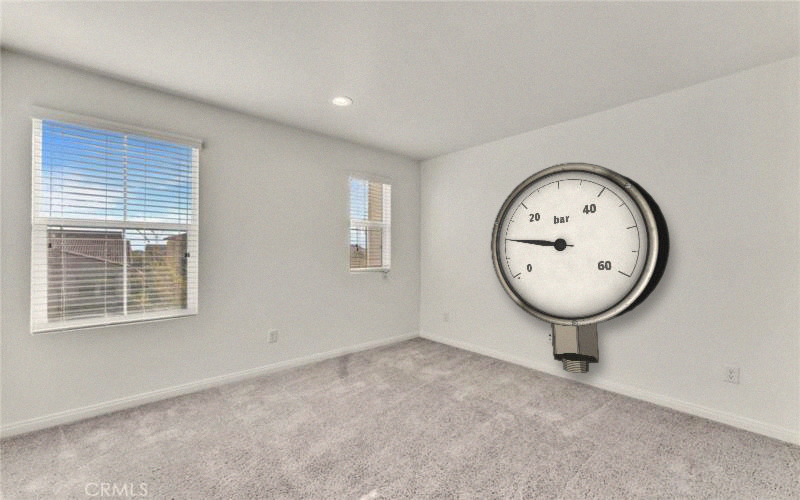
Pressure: value=10 unit=bar
